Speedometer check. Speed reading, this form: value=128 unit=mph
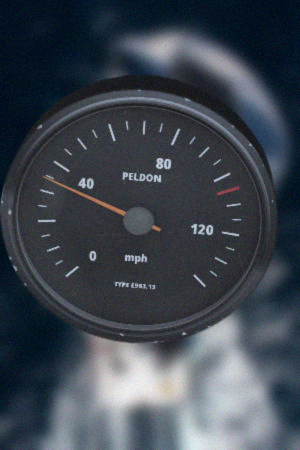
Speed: value=35 unit=mph
